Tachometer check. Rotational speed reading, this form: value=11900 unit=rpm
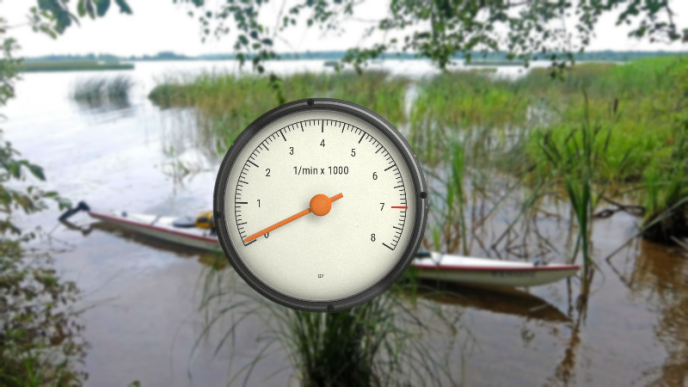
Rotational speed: value=100 unit=rpm
